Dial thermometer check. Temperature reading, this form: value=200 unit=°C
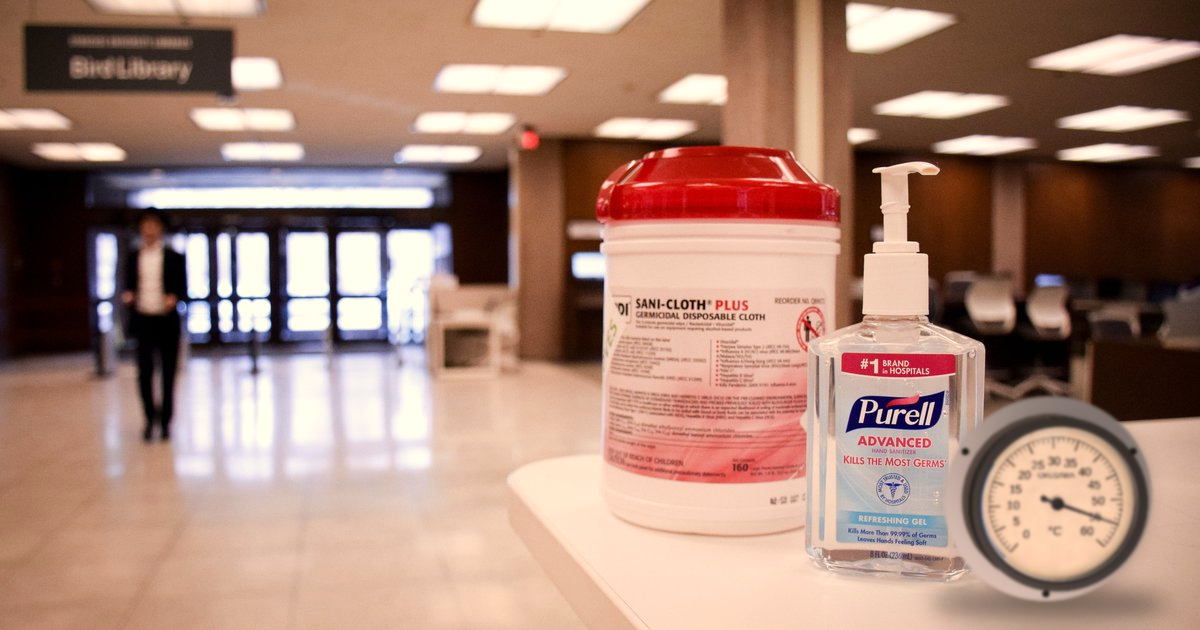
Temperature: value=55 unit=°C
